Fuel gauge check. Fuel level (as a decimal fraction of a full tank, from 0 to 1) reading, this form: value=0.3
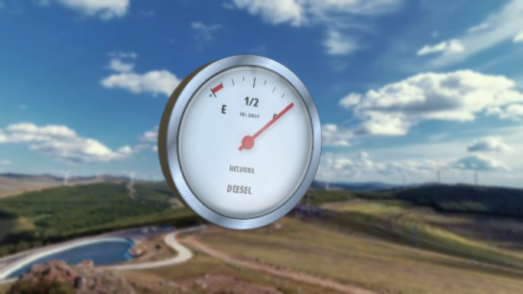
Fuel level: value=1
